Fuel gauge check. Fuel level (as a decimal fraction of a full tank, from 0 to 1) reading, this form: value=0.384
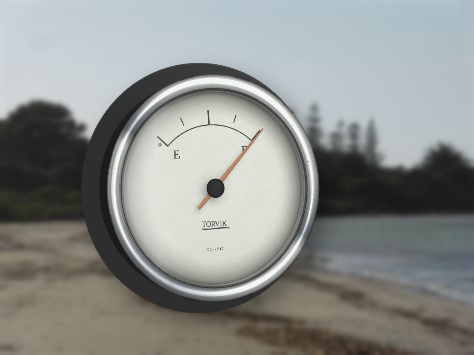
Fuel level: value=1
